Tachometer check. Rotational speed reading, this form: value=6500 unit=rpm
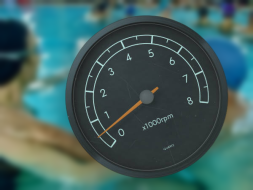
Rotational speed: value=500 unit=rpm
